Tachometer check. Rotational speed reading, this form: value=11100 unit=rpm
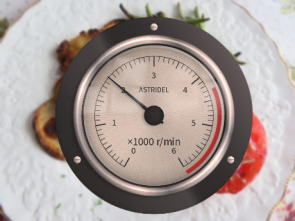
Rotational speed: value=2000 unit=rpm
